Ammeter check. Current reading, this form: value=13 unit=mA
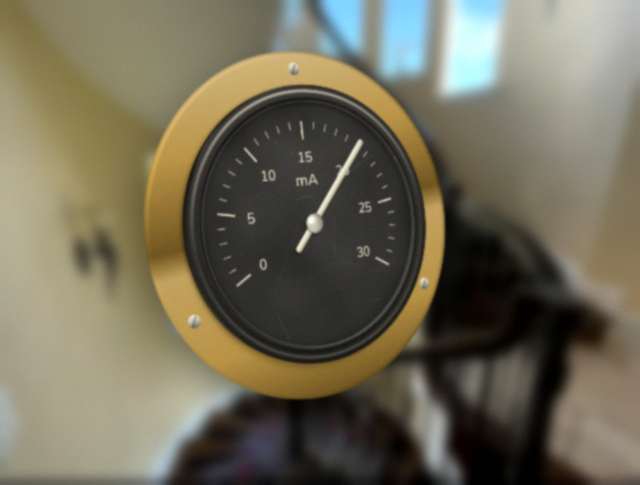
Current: value=20 unit=mA
